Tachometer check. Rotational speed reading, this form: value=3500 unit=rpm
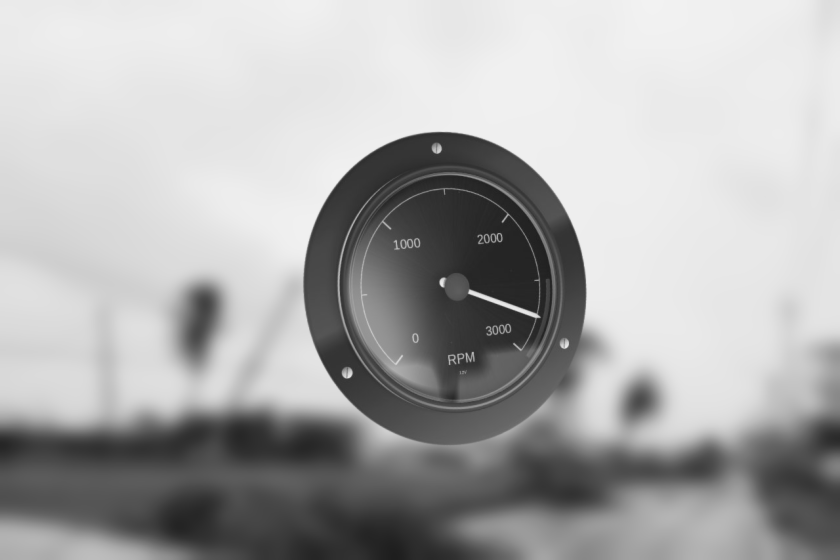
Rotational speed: value=2750 unit=rpm
